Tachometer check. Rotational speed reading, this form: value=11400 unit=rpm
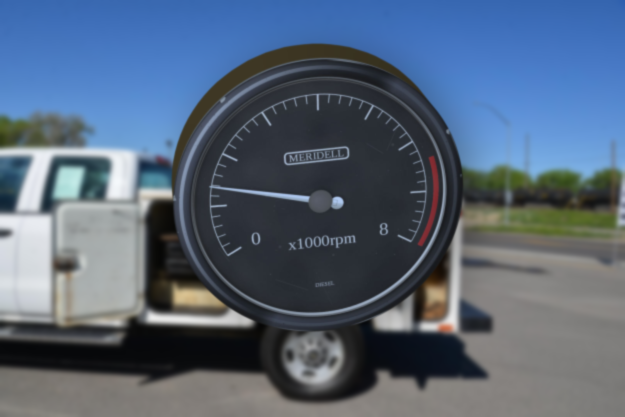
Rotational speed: value=1400 unit=rpm
